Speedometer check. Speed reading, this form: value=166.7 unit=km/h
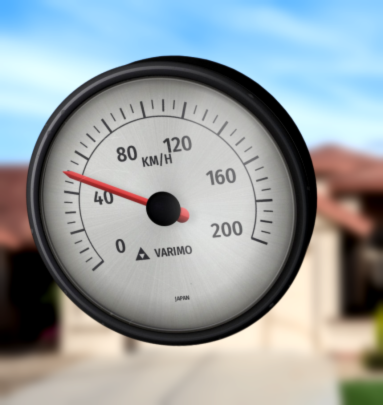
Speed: value=50 unit=km/h
